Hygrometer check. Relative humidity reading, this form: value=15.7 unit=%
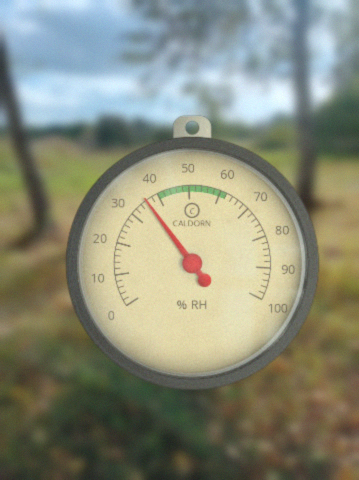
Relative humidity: value=36 unit=%
